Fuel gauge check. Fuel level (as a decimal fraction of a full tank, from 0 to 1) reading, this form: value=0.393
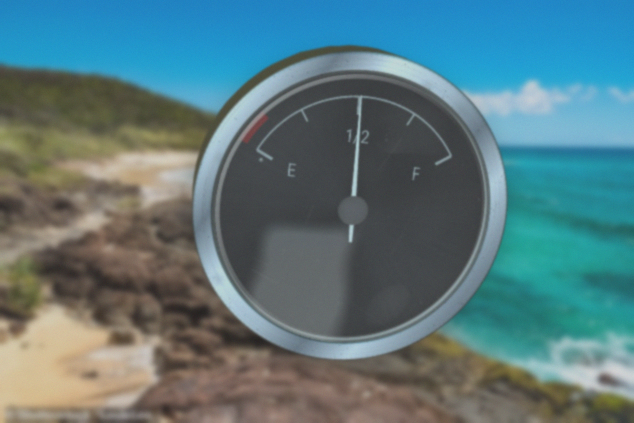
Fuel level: value=0.5
